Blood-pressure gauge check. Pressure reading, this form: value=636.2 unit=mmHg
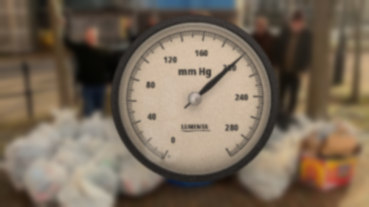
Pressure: value=200 unit=mmHg
